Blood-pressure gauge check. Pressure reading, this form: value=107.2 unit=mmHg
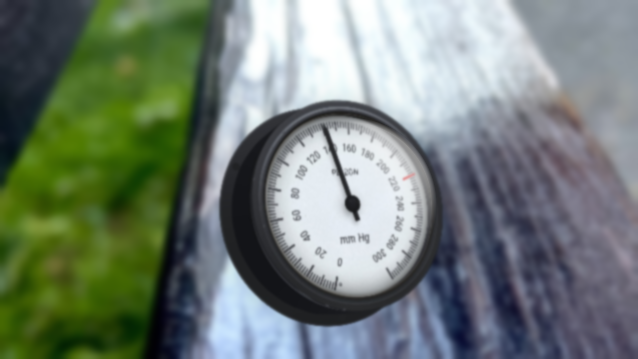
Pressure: value=140 unit=mmHg
